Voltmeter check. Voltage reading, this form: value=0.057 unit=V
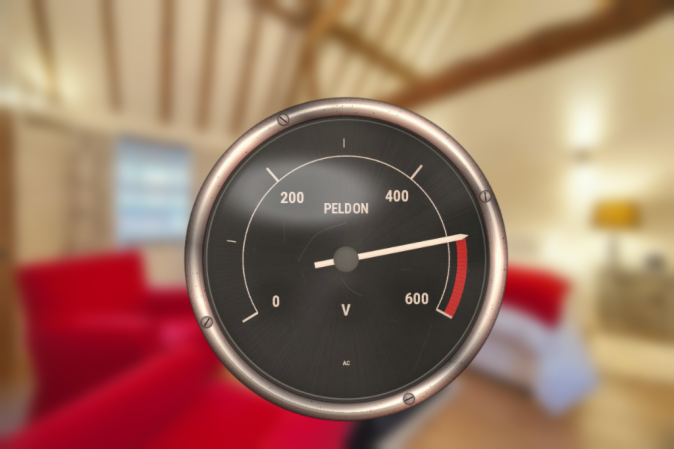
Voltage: value=500 unit=V
